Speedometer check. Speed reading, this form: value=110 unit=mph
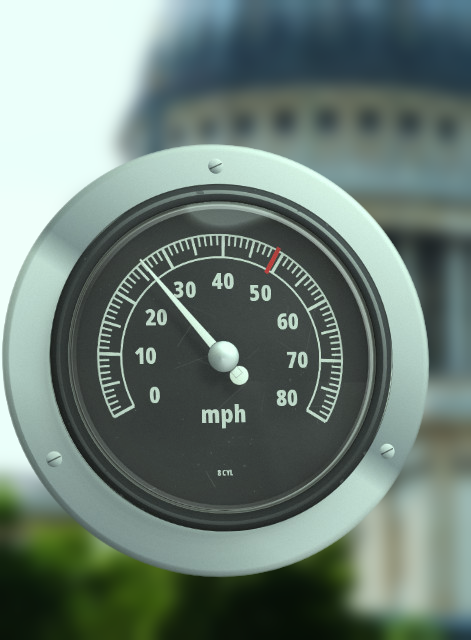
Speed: value=26 unit=mph
